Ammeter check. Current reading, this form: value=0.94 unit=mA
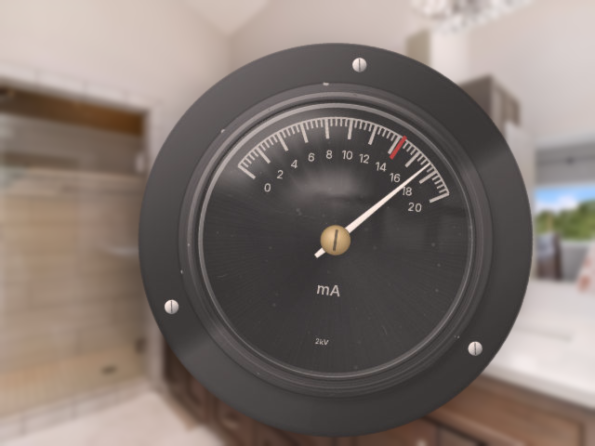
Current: value=17.2 unit=mA
